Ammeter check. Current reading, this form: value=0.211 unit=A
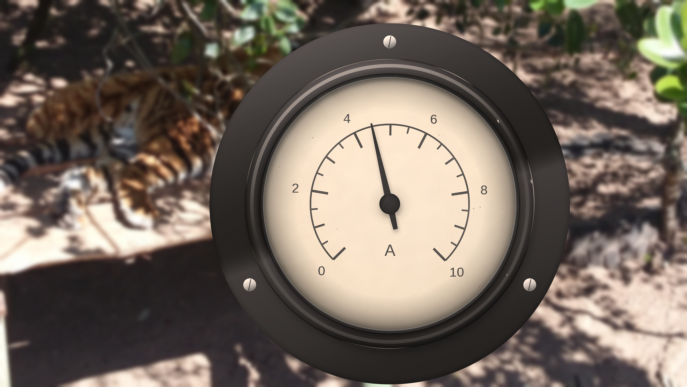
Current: value=4.5 unit=A
